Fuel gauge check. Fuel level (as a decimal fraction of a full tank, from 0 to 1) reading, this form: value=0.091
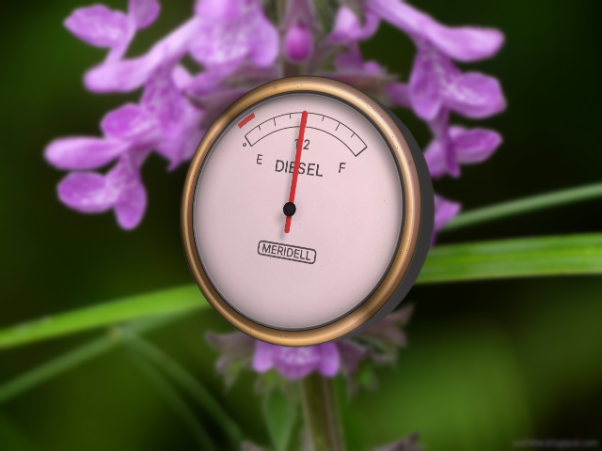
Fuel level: value=0.5
